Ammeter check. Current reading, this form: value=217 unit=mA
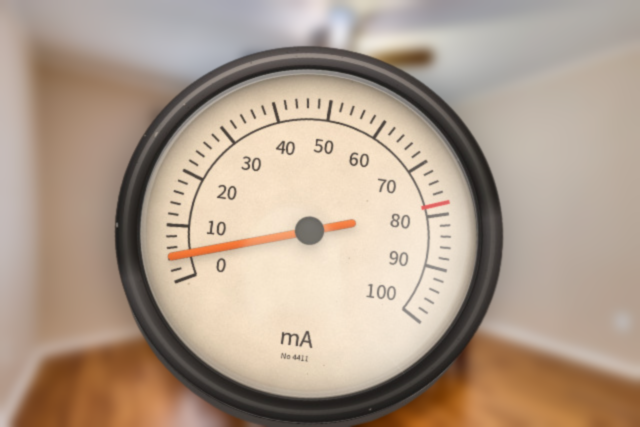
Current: value=4 unit=mA
